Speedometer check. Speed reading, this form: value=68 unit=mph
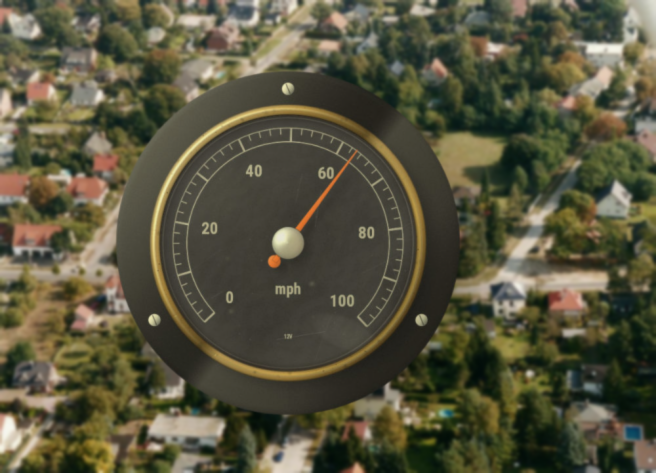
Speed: value=63 unit=mph
